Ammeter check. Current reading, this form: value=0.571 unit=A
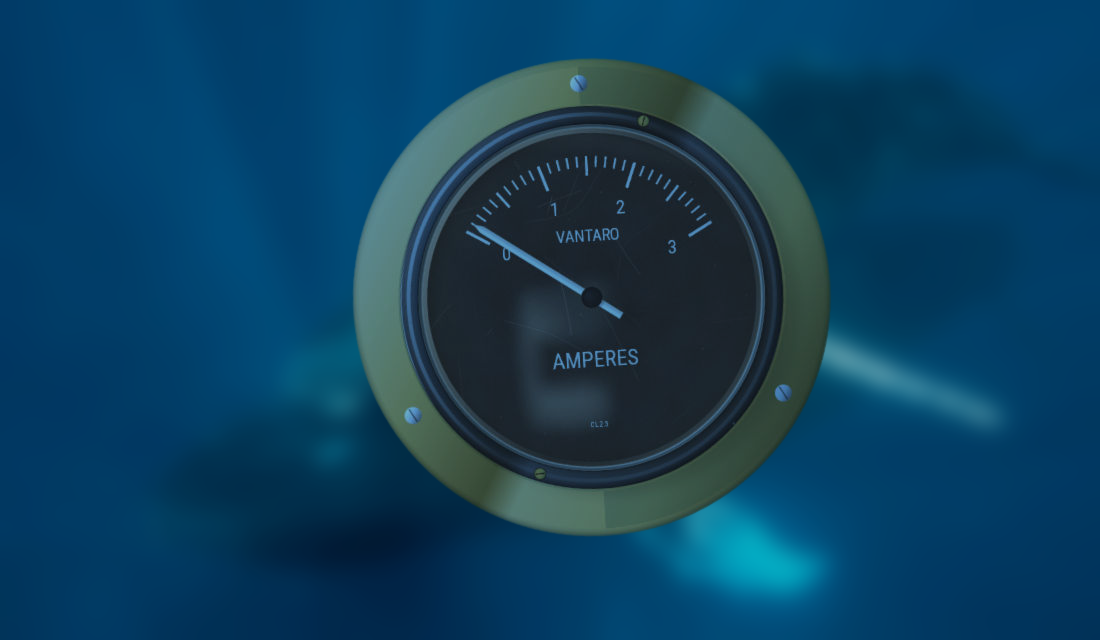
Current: value=0.1 unit=A
